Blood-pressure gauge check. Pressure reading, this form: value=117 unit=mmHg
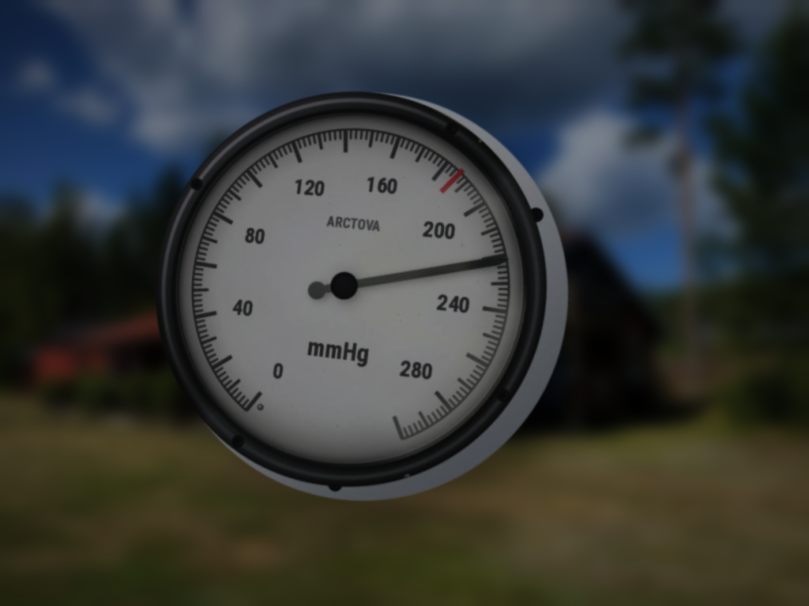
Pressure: value=222 unit=mmHg
